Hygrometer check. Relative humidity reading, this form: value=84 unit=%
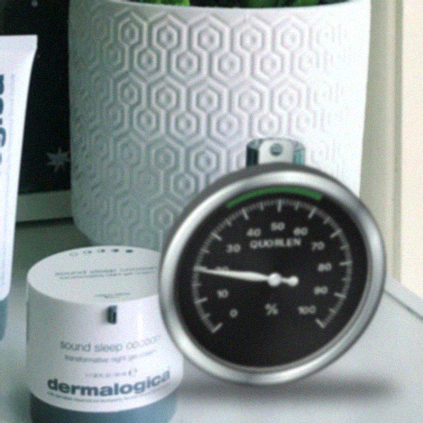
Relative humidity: value=20 unit=%
